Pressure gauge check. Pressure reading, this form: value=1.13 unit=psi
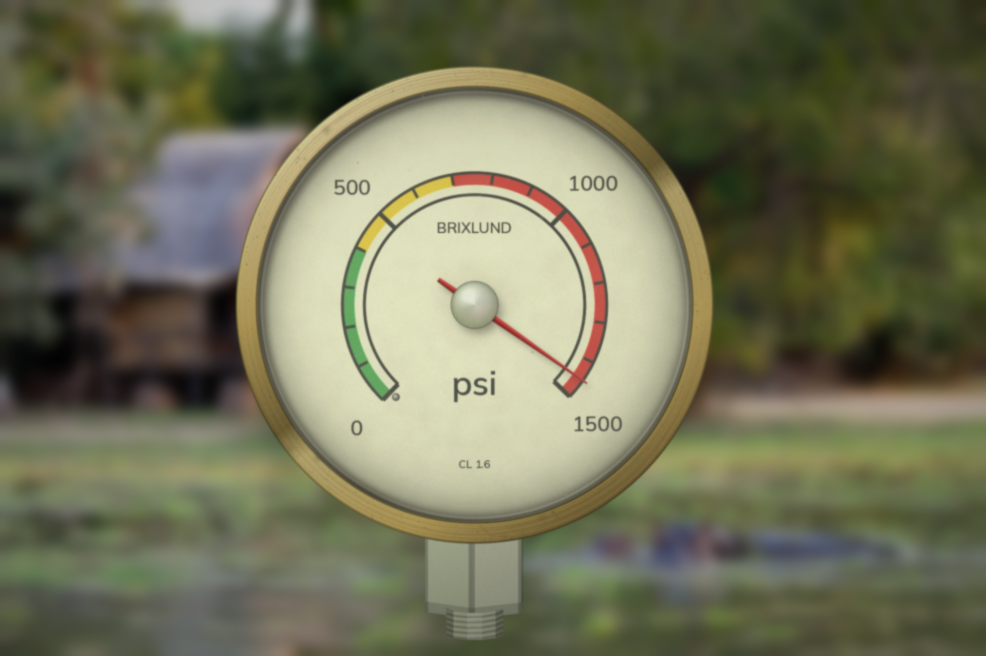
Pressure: value=1450 unit=psi
